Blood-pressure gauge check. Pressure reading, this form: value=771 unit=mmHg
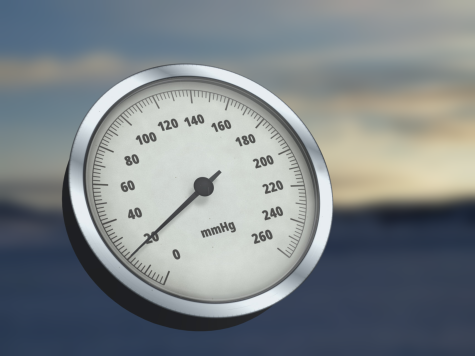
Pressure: value=20 unit=mmHg
